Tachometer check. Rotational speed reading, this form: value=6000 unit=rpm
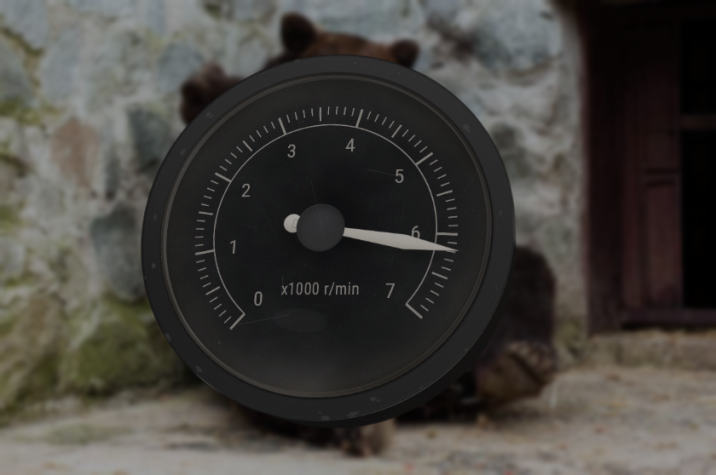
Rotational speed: value=6200 unit=rpm
